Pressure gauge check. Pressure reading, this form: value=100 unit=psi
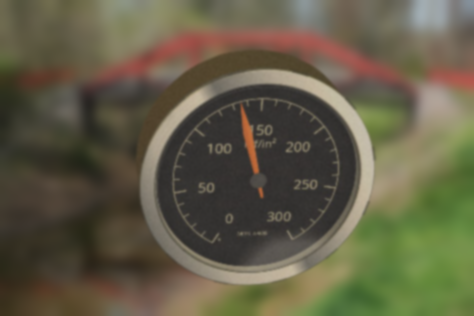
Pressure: value=135 unit=psi
